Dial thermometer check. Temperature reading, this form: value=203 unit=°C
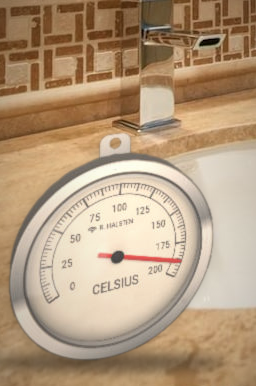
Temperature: value=187.5 unit=°C
